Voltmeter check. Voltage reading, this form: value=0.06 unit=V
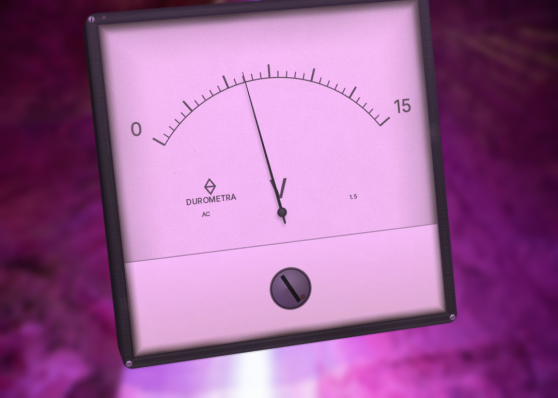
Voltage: value=6 unit=V
